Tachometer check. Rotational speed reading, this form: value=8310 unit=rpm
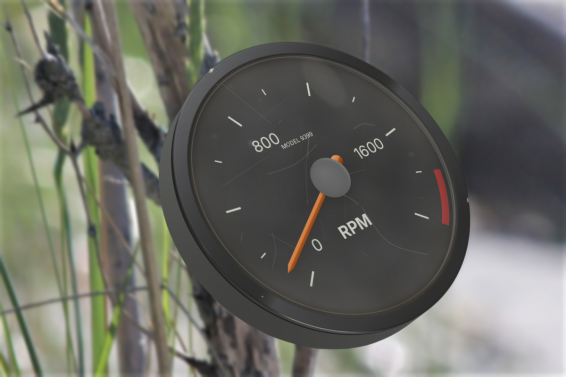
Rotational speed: value=100 unit=rpm
